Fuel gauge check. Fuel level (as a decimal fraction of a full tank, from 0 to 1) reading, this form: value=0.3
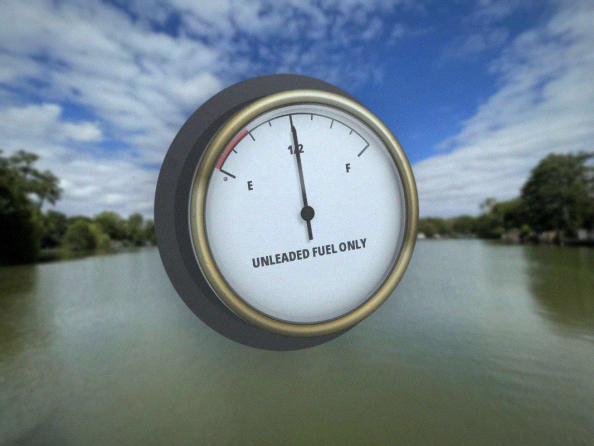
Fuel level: value=0.5
